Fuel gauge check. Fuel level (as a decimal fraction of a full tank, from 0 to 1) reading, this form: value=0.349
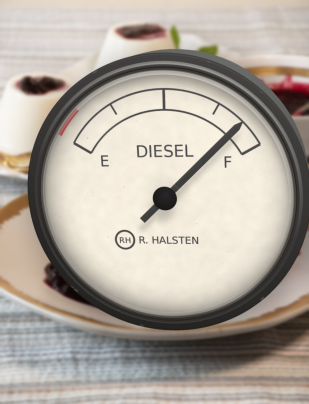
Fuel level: value=0.875
